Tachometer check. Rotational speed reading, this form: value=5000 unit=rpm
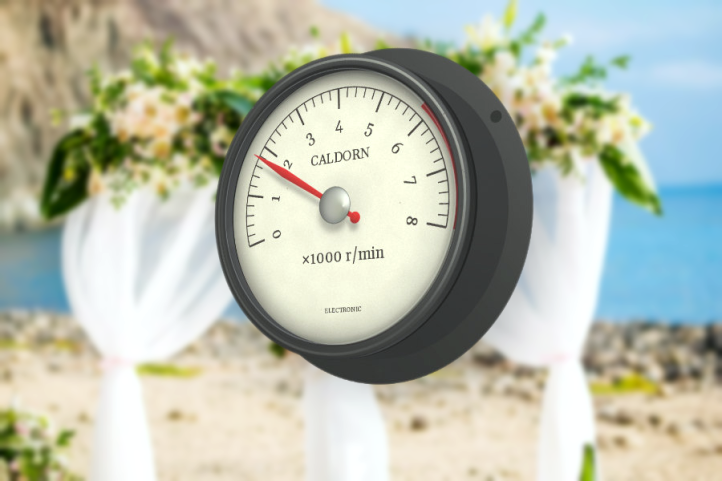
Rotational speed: value=1800 unit=rpm
